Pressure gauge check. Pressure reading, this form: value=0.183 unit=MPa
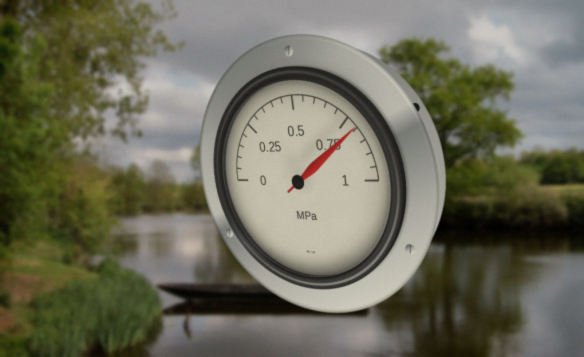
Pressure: value=0.8 unit=MPa
